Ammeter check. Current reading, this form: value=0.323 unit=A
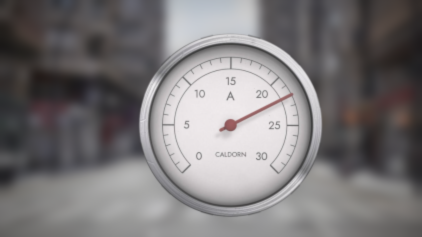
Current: value=22 unit=A
